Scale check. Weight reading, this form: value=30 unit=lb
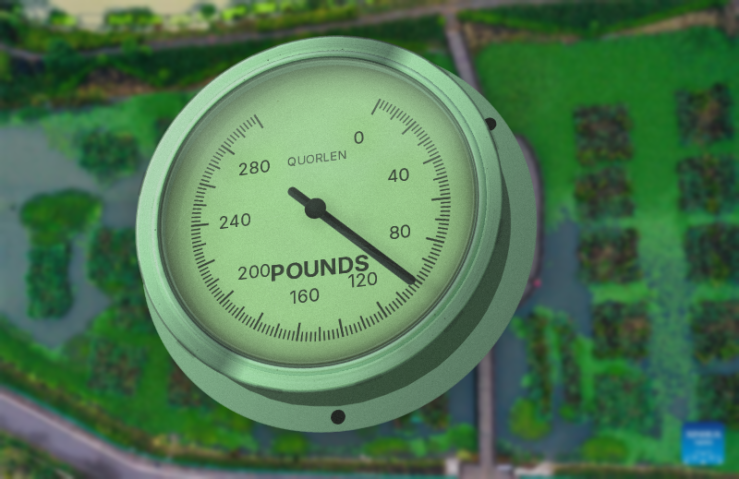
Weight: value=102 unit=lb
